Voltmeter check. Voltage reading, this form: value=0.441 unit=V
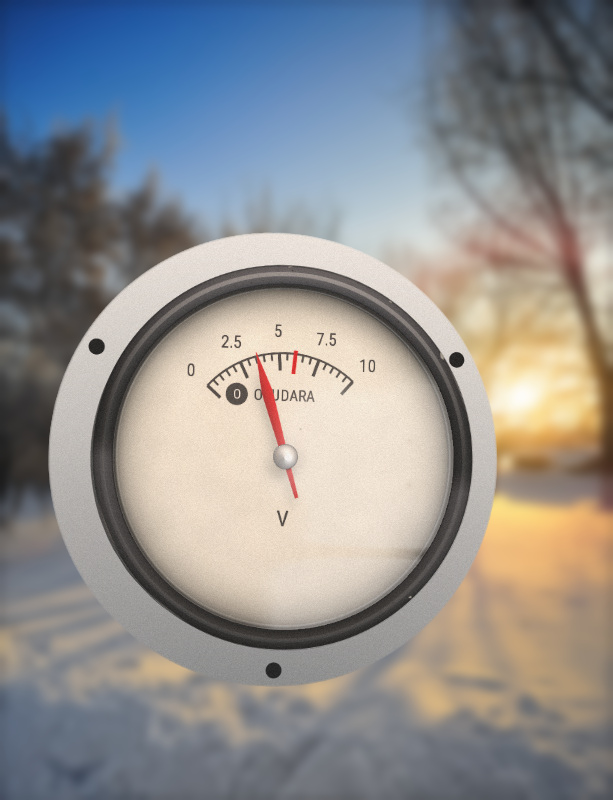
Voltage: value=3.5 unit=V
